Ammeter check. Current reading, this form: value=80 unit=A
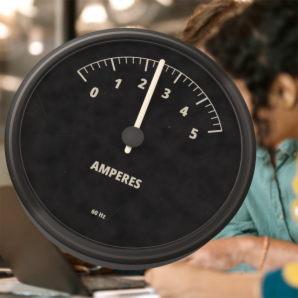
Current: value=2.4 unit=A
